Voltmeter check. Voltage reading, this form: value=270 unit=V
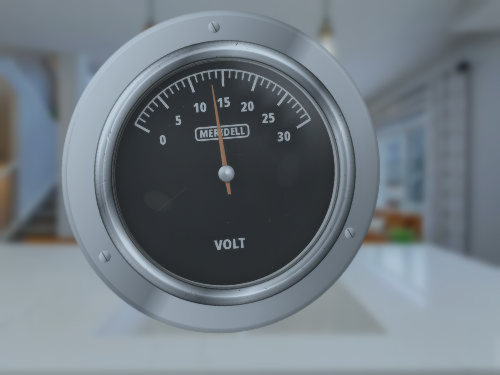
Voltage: value=13 unit=V
